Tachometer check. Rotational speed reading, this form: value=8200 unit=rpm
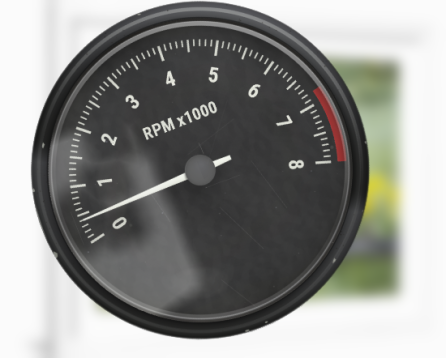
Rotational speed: value=400 unit=rpm
